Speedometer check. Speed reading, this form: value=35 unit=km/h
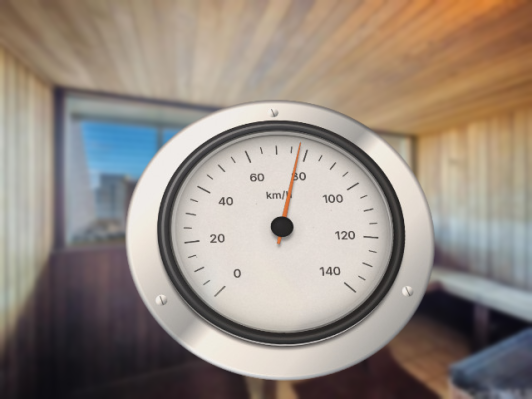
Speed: value=77.5 unit=km/h
